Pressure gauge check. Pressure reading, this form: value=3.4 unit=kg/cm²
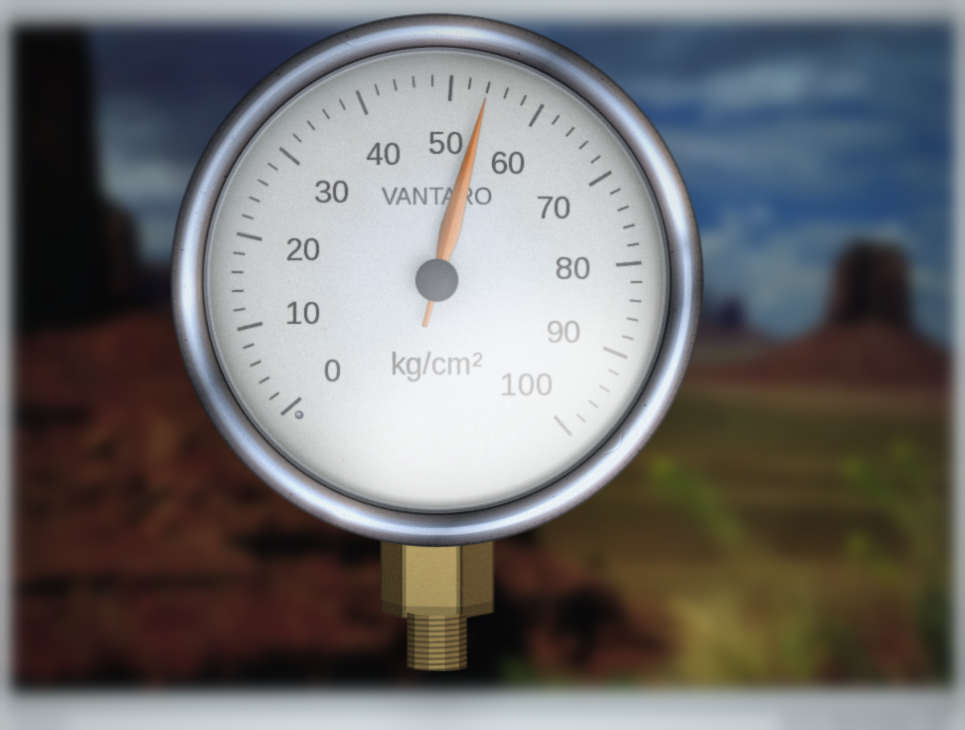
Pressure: value=54 unit=kg/cm²
